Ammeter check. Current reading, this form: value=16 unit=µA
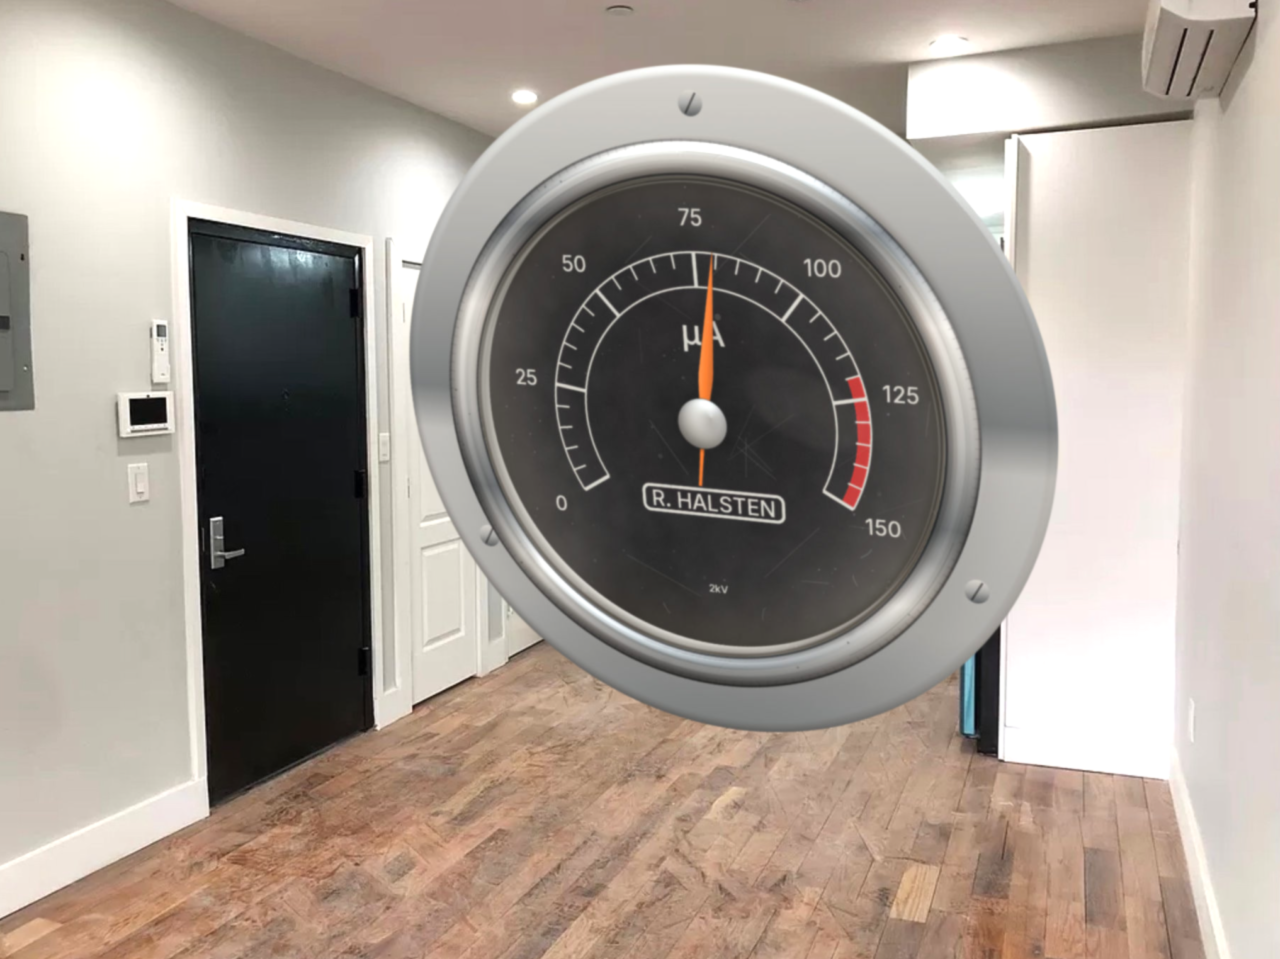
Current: value=80 unit=µA
